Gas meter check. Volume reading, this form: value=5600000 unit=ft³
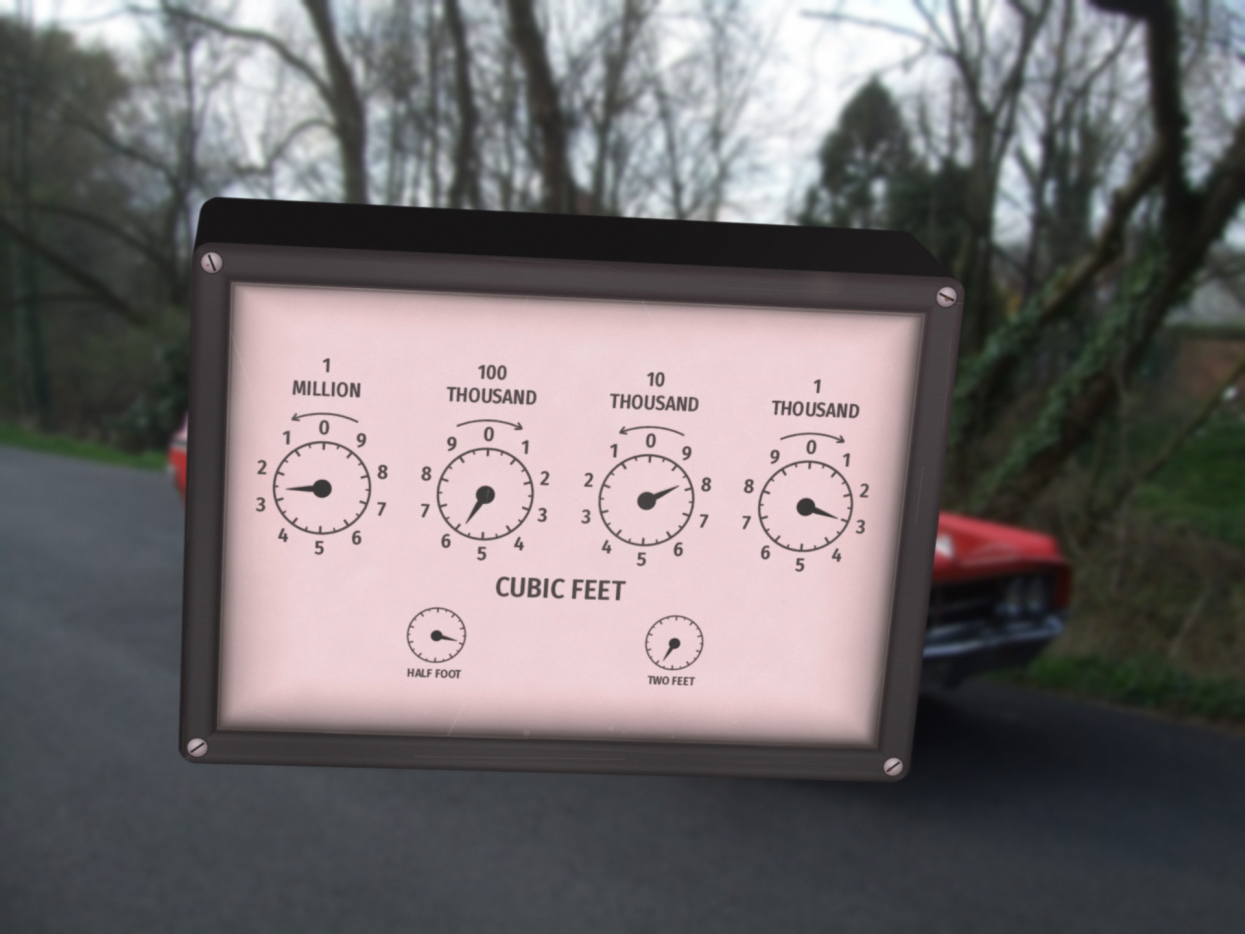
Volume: value=258300 unit=ft³
